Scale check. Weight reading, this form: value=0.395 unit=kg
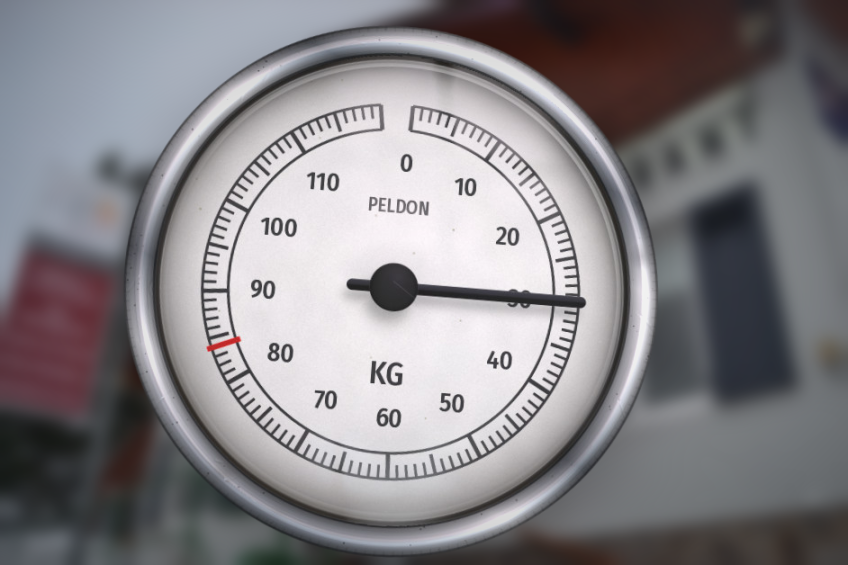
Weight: value=30 unit=kg
